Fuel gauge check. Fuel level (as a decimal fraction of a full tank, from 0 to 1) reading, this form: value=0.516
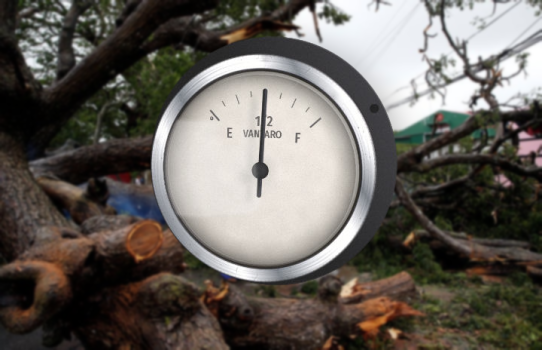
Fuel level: value=0.5
